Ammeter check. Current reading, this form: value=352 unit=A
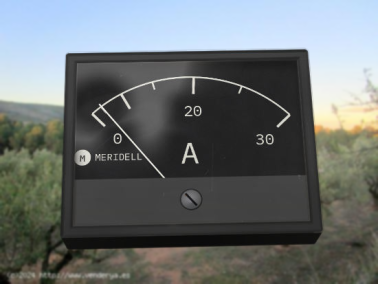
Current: value=5 unit=A
